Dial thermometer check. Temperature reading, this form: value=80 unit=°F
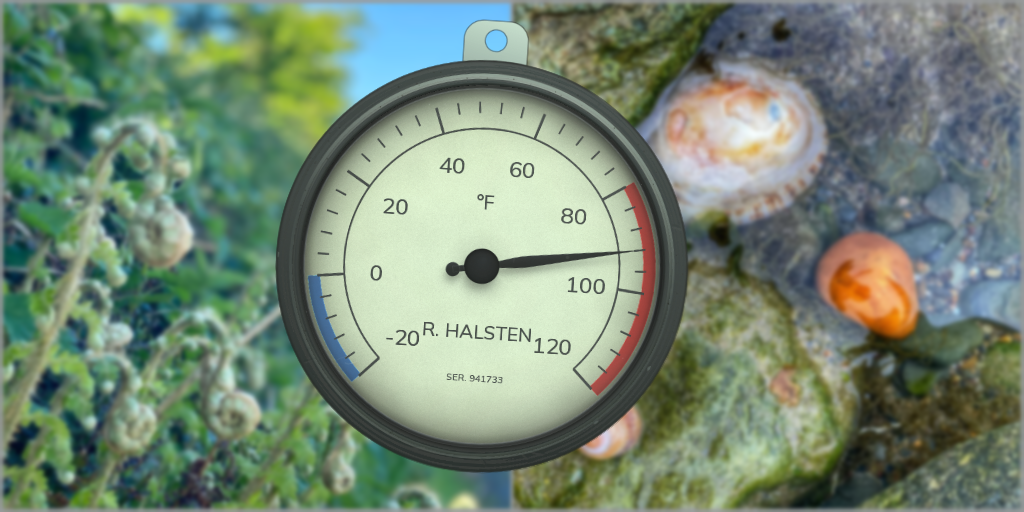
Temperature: value=92 unit=°F
